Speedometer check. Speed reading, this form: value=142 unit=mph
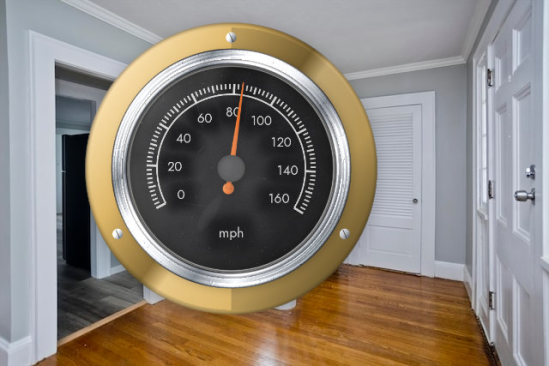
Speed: value=84 unit=mph
